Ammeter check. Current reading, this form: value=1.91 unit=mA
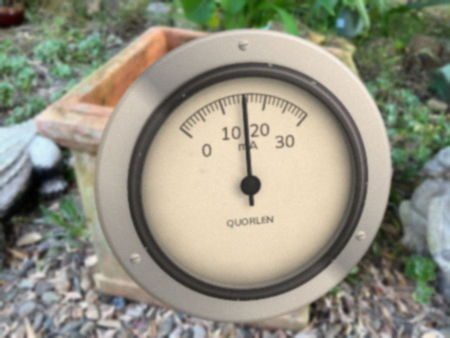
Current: value=15 unit=mA
